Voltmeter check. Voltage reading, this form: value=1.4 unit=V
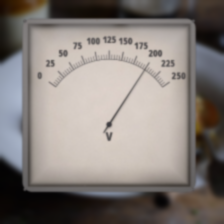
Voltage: value=200 unit=V
